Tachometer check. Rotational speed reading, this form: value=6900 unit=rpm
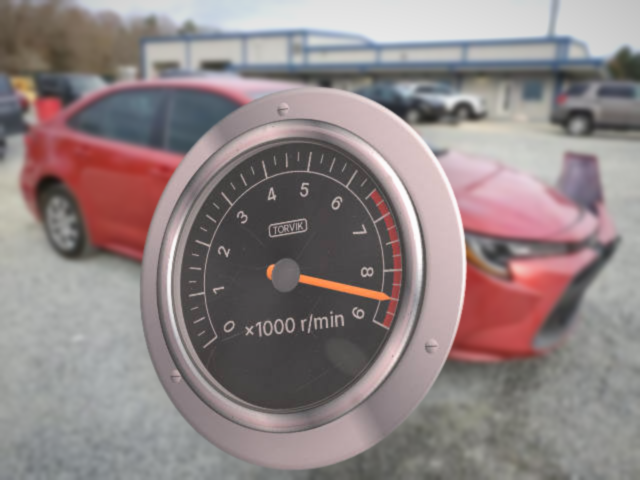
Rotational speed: value=8500 unit=rpm
